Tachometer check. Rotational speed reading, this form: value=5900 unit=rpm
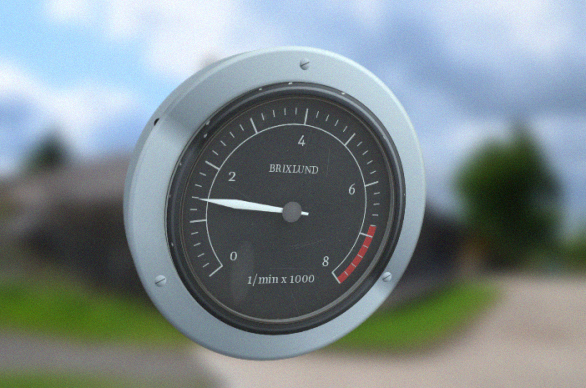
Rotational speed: value=1400 unit=rpm
